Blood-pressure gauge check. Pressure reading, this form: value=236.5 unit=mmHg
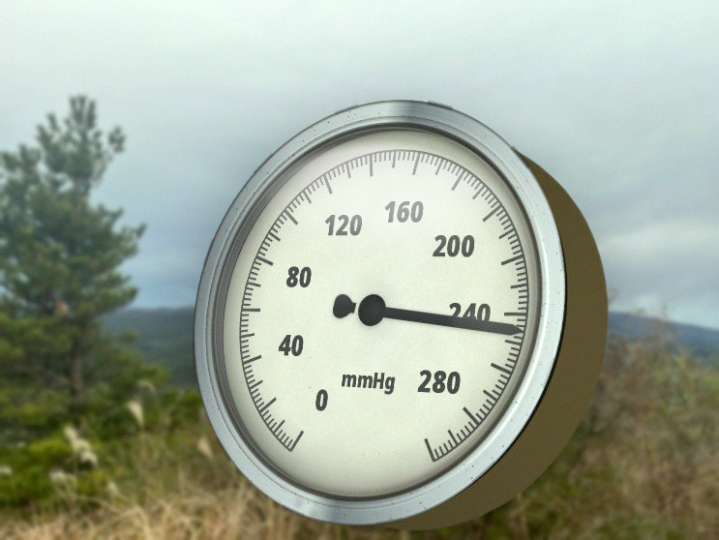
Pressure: value=246 unit=mmHg
